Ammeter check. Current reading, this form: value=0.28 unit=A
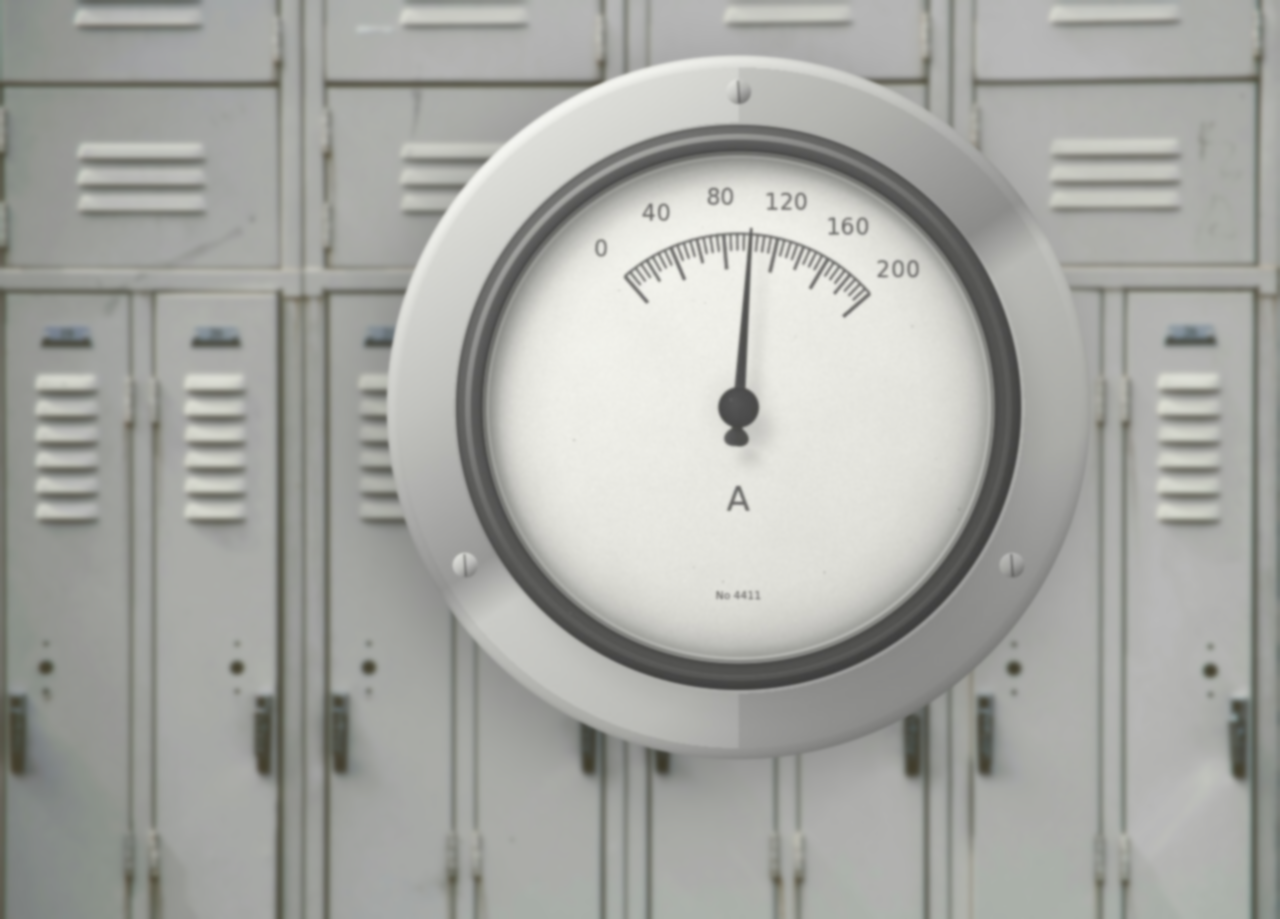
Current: value=100 unit=A
